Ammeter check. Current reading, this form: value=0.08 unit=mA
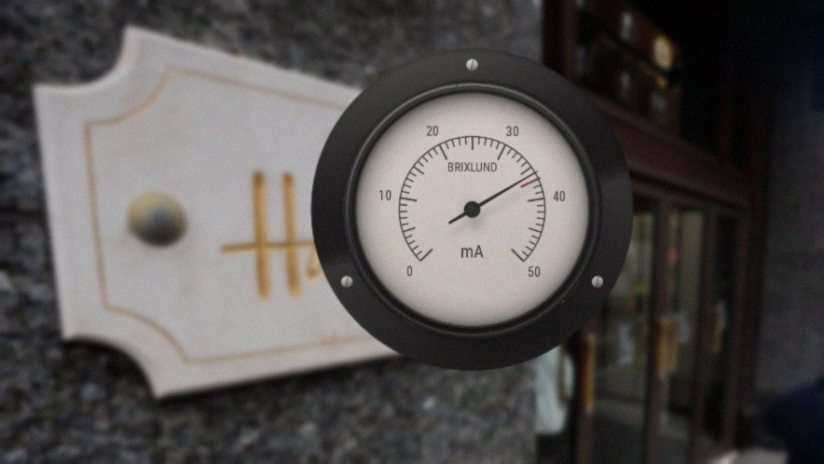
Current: value=36 unit=mA
